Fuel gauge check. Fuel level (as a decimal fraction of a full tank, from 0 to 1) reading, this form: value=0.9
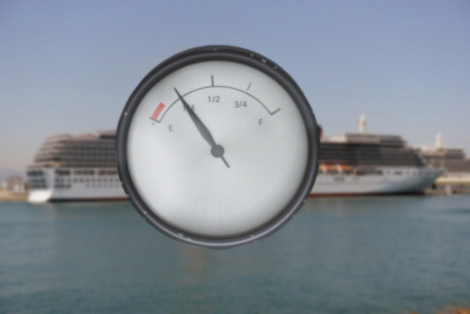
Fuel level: value=0.25
